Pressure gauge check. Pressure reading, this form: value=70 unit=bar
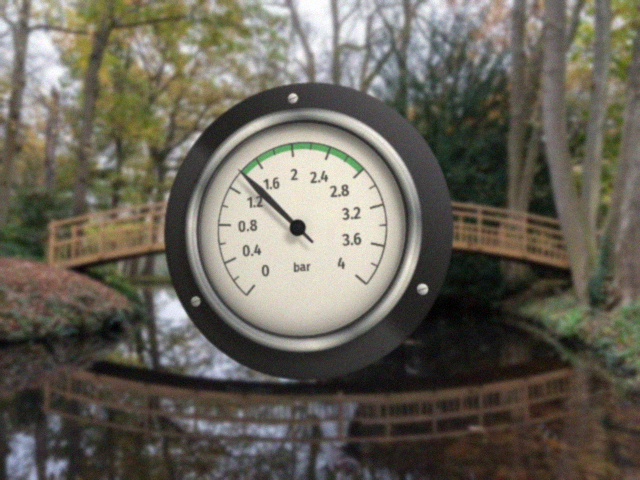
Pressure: value=1.4 unit=bar
